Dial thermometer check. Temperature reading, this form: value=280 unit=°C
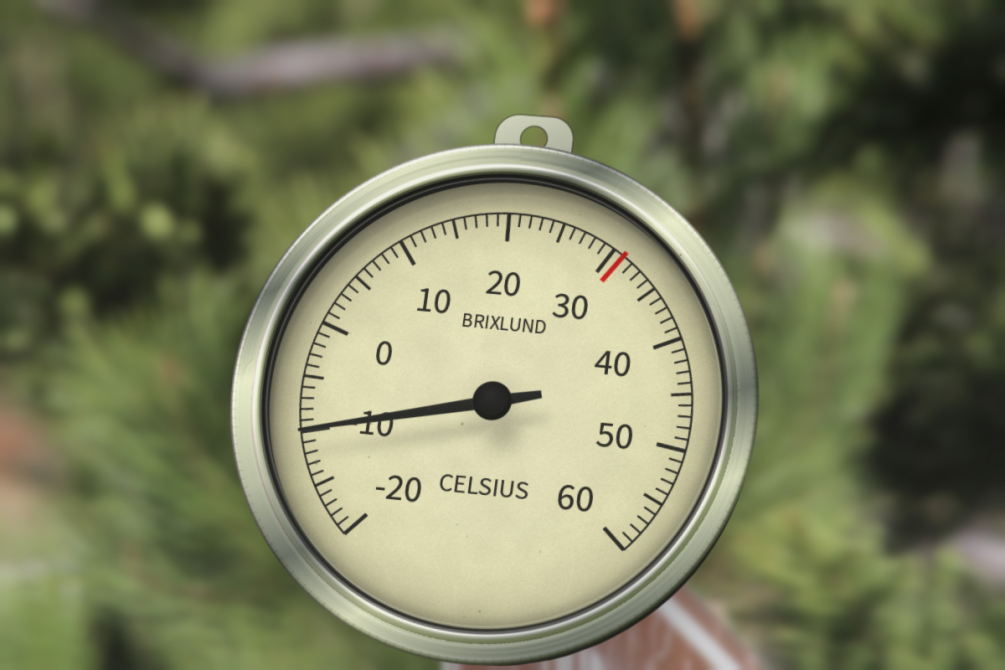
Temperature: value=-10 unit=°C
